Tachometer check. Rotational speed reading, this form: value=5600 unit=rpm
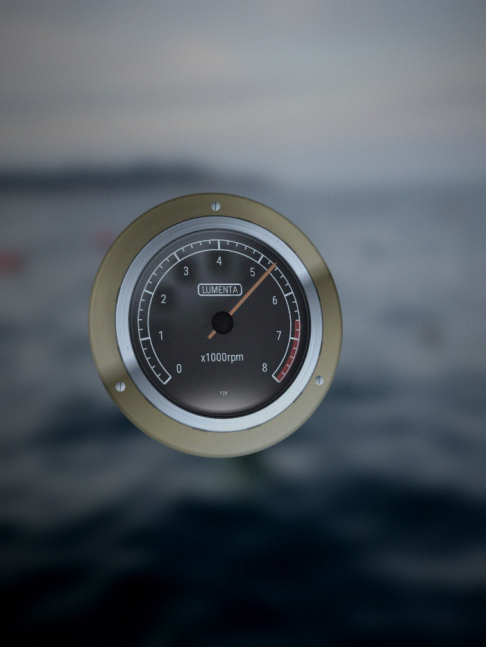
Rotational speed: value=5300 unit=rpm
